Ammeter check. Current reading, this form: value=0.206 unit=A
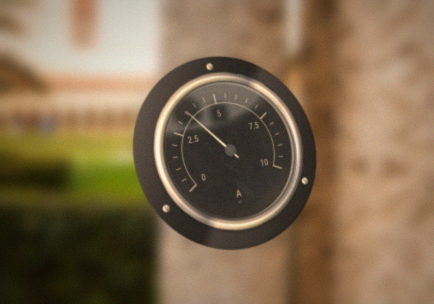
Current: value=3.5 unit=A
